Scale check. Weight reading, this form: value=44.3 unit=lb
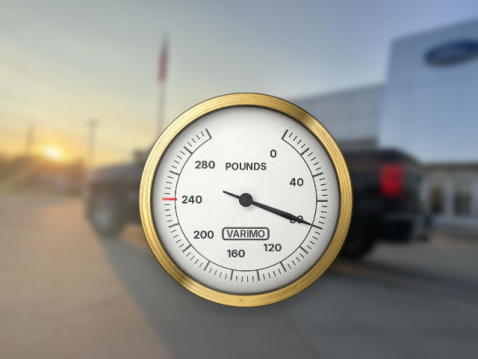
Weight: value=80 unit=lb
